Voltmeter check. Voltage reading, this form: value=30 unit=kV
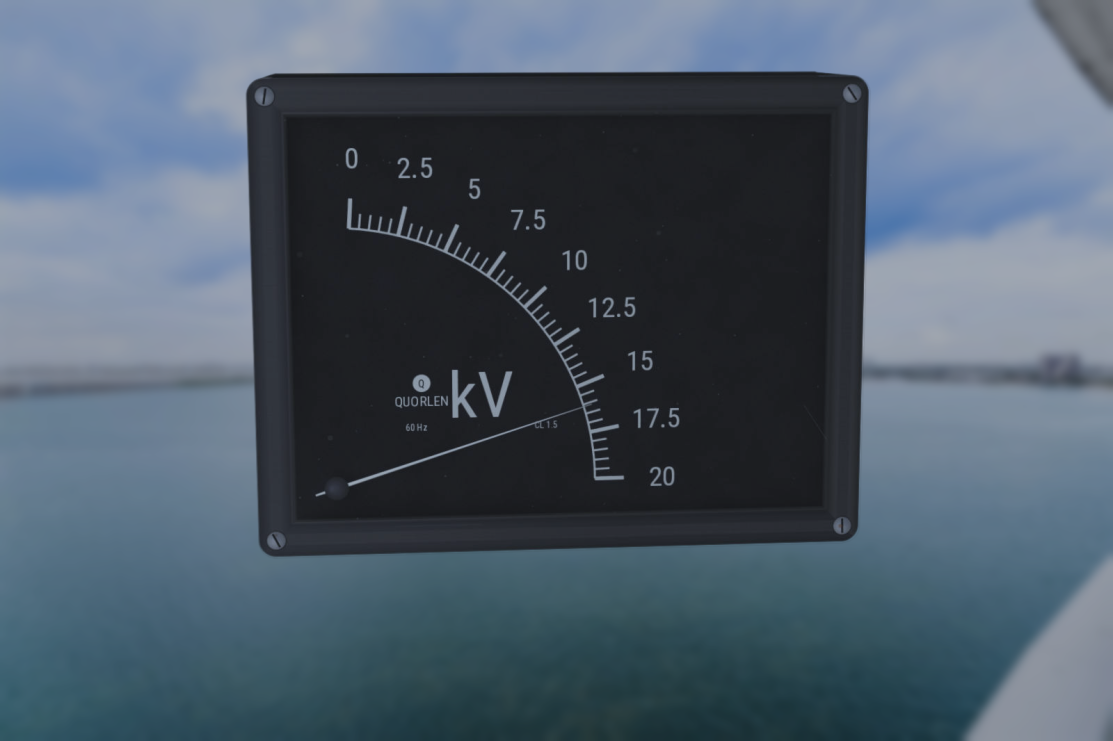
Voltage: value=16 unit=kV
